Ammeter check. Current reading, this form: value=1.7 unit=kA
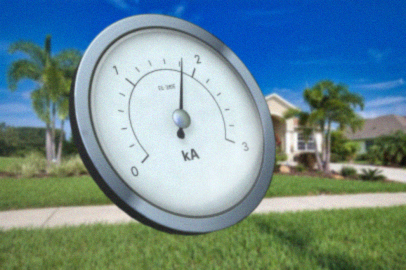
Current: value=1.8 unit=kA
